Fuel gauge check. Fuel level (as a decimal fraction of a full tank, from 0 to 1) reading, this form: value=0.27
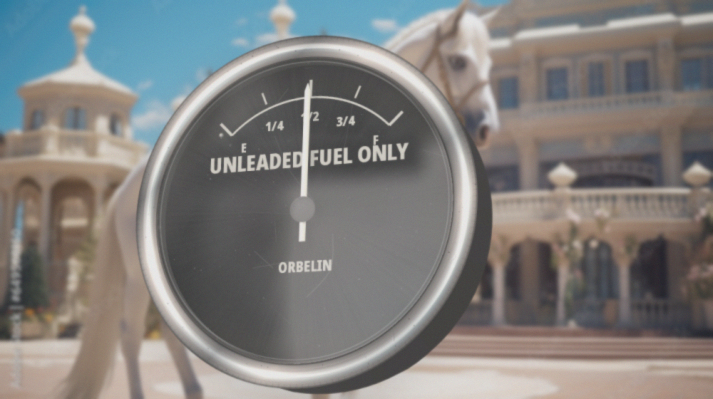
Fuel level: value=0.5
